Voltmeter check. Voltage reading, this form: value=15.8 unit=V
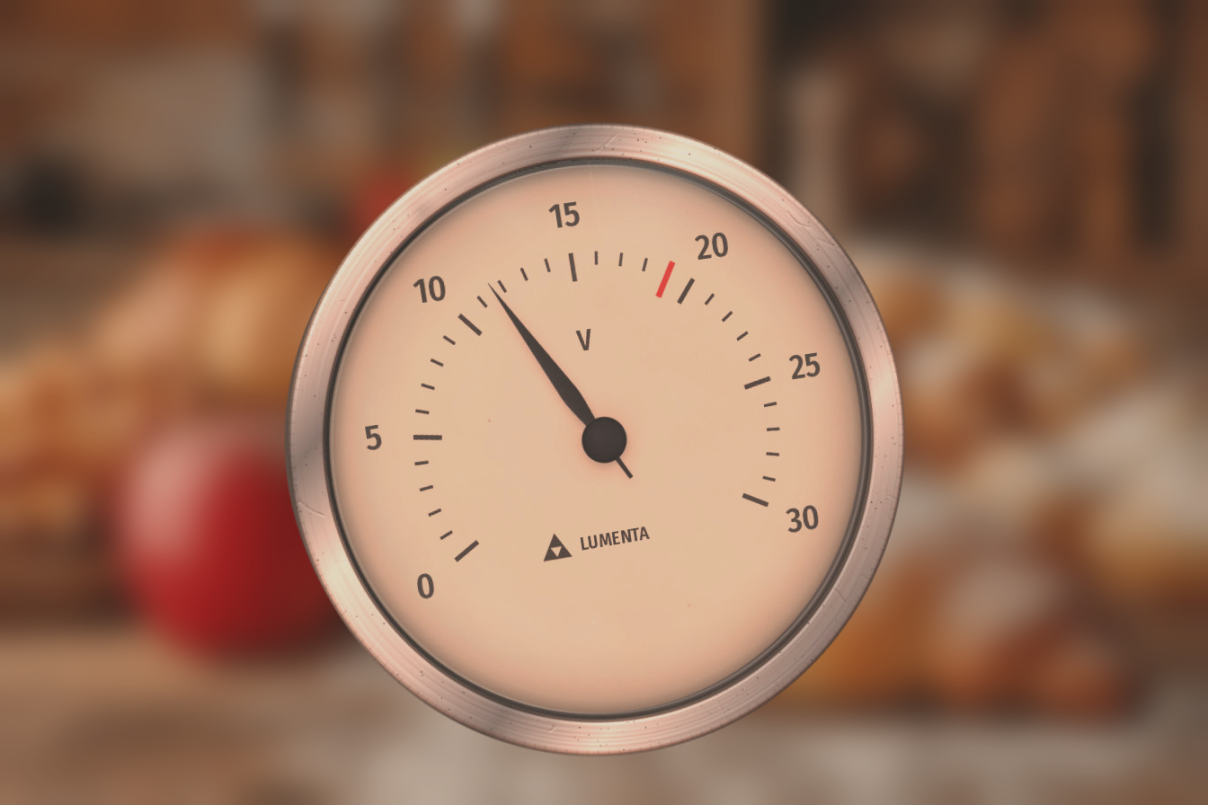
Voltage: value=11.5 unit=V
